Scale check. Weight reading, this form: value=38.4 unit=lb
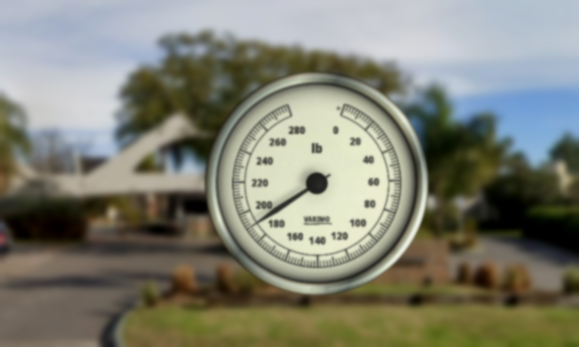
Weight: value=190 unit=lb
